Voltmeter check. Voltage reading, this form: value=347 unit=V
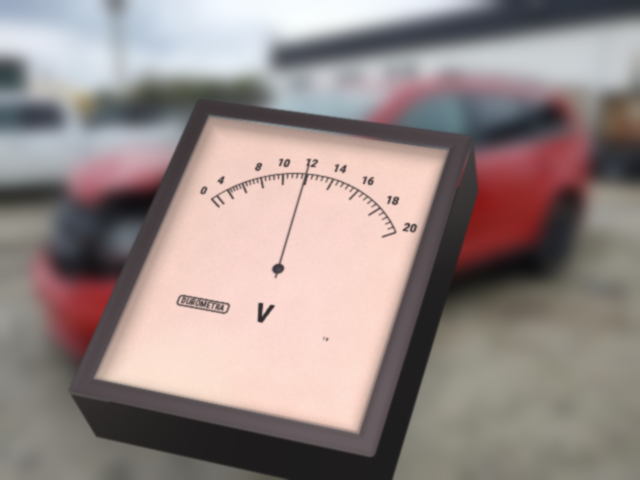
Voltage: value=12 unit=V
